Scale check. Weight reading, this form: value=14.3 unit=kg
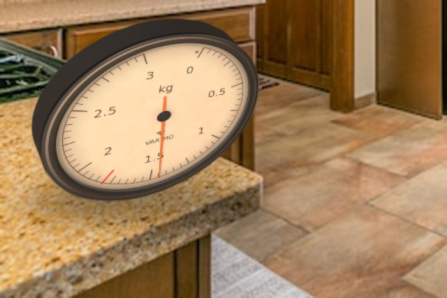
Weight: value=1.45 unit=kg
